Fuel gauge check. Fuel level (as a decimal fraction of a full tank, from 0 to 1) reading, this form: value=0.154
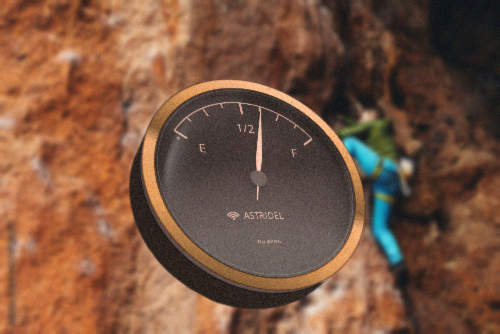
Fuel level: value=0.625
